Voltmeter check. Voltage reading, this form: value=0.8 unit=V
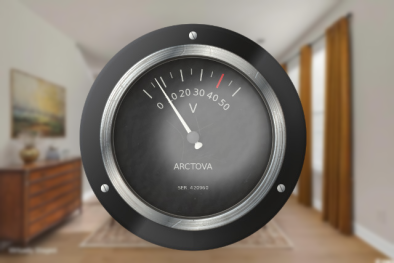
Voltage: value=7.5 unit=V
